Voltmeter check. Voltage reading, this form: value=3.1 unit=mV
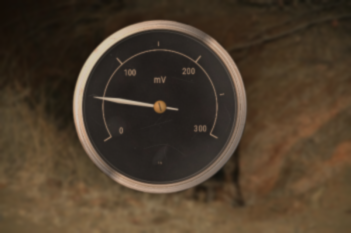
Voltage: value=50 unit=mV
